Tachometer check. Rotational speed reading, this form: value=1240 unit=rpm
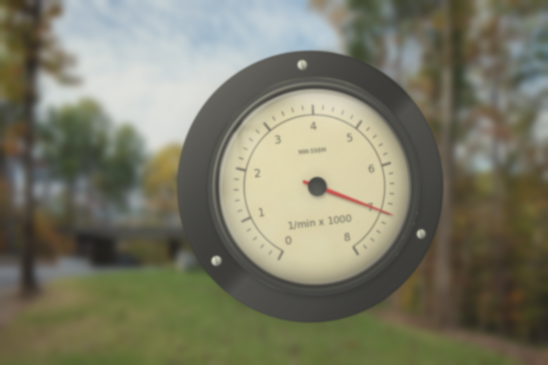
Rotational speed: value=7000 unit=rpm
